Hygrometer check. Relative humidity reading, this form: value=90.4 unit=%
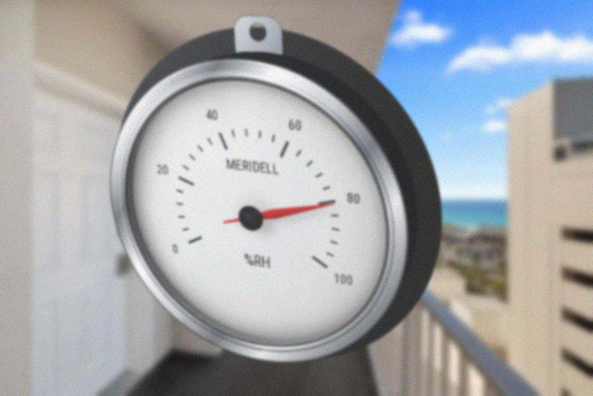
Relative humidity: value=80 unit=%
